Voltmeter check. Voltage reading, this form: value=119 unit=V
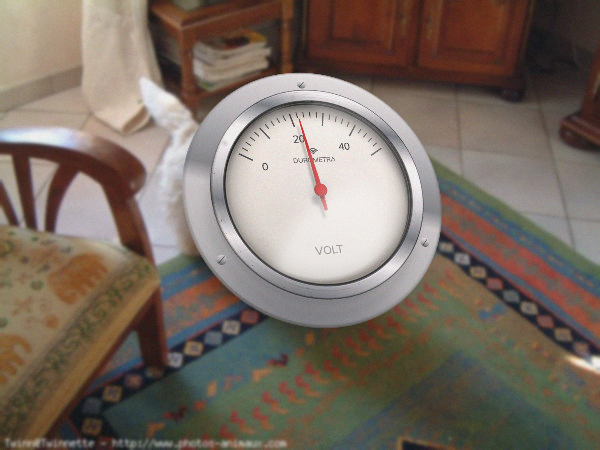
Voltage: value=22 unit=V
